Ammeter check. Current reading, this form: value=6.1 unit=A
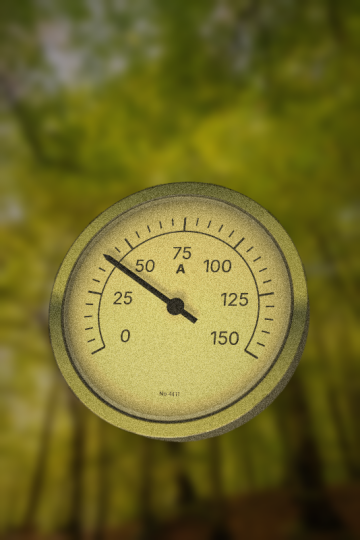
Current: value=40 unit=A
